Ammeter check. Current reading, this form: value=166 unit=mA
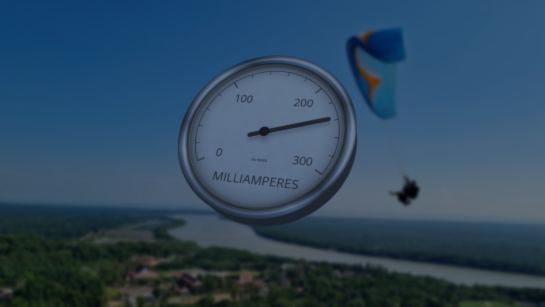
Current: value=240 unit=mA
